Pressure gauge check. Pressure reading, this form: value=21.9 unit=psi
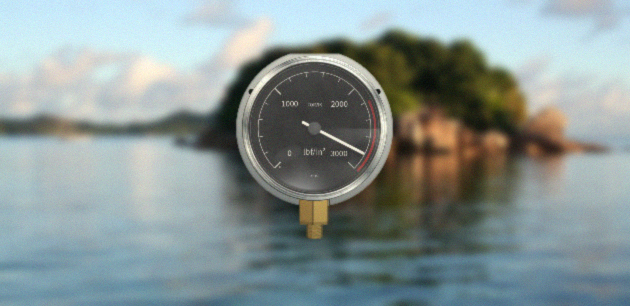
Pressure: value=2800 unit=psi
